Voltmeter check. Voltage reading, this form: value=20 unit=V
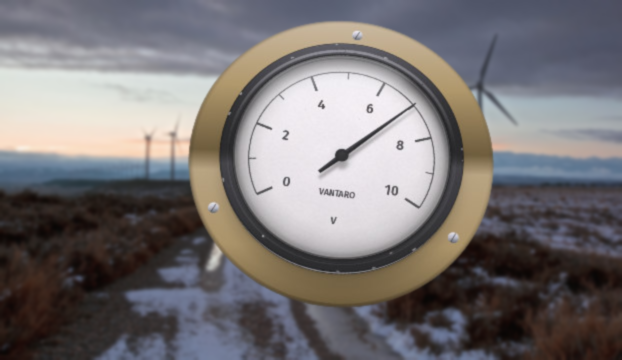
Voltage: value=7 unit=V
